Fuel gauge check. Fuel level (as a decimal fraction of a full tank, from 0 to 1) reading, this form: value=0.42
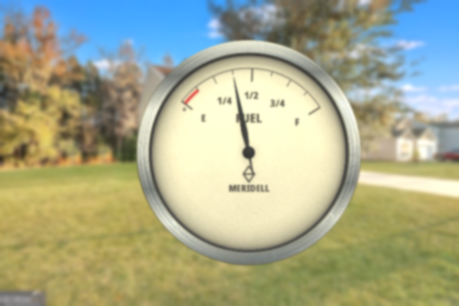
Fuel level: value=0.375
